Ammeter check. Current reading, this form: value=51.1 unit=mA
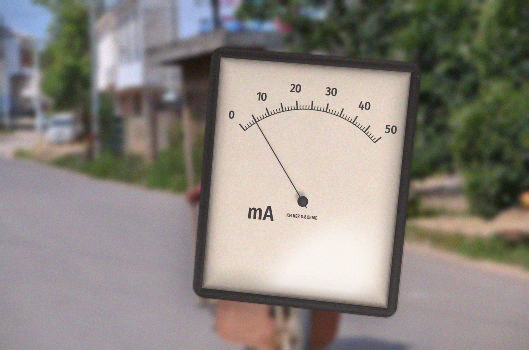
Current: value=5 unit=mA
